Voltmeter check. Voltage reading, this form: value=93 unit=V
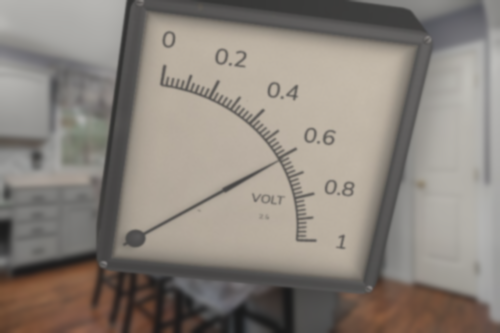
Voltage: value=0.6 unit=V
